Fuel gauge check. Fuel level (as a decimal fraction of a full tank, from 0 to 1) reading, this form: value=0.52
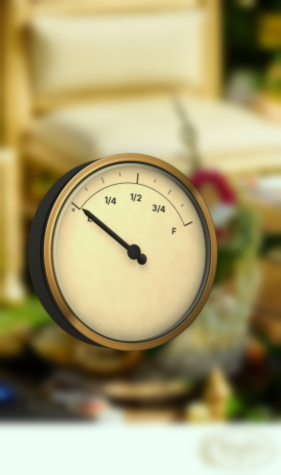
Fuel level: value=0
